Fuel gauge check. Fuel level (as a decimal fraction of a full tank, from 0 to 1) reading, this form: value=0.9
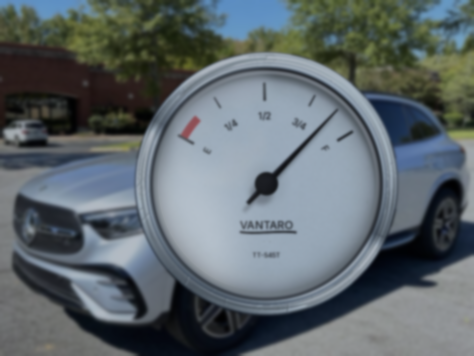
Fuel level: value=0.875
